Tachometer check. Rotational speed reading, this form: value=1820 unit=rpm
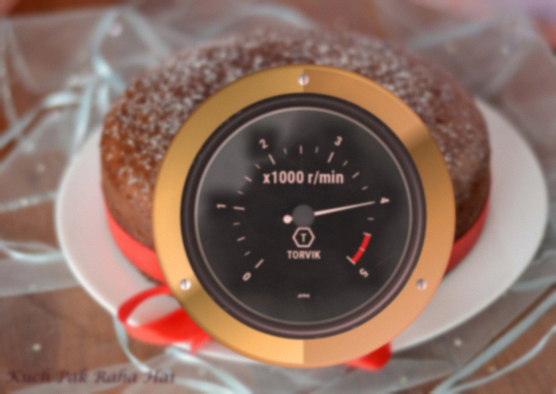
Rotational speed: value=4000 unit=rpm
